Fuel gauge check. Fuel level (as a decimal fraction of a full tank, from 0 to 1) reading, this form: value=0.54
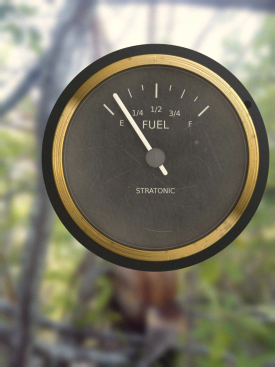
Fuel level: value=0.125
